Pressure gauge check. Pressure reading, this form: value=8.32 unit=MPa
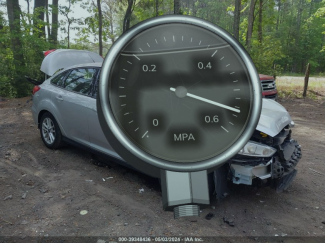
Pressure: value=0.55 unit=MPa
